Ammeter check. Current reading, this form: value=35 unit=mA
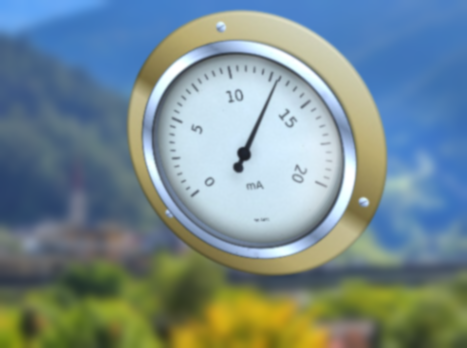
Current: value=13 unit=mA
